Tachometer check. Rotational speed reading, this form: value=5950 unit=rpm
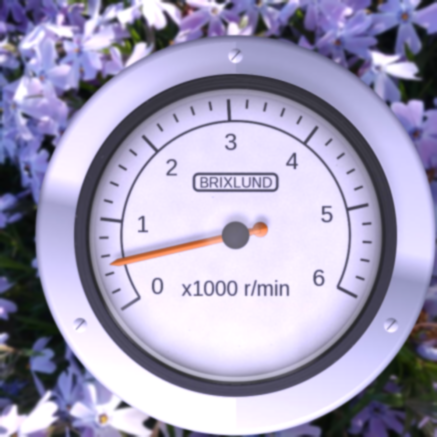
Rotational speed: value=500 unit=rpm
